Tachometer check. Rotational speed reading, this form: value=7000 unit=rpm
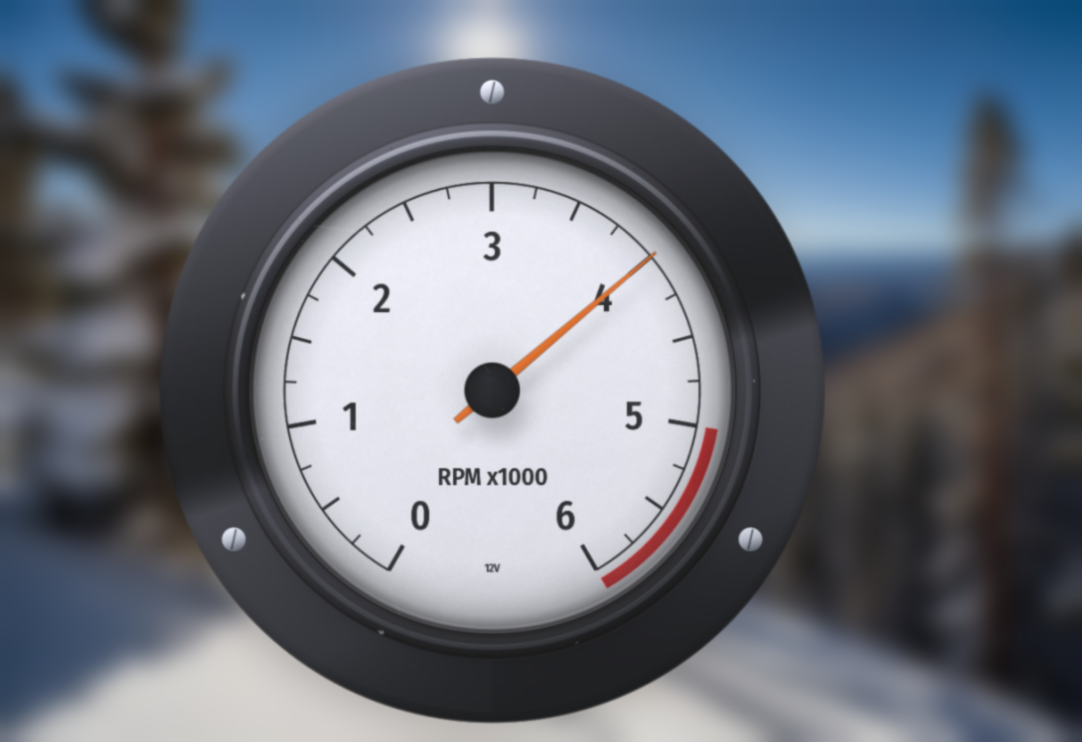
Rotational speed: value=4000 unit=rpm
